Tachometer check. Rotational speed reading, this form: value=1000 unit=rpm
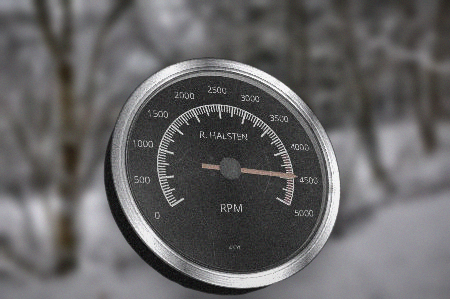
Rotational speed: value=4500 unit=rpm
